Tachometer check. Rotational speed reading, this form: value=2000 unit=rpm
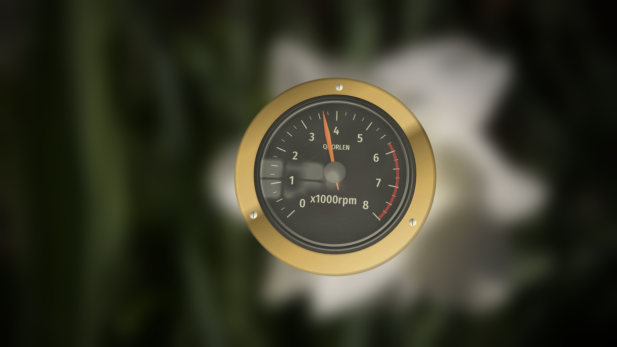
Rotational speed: value=3625 unit=rpm
